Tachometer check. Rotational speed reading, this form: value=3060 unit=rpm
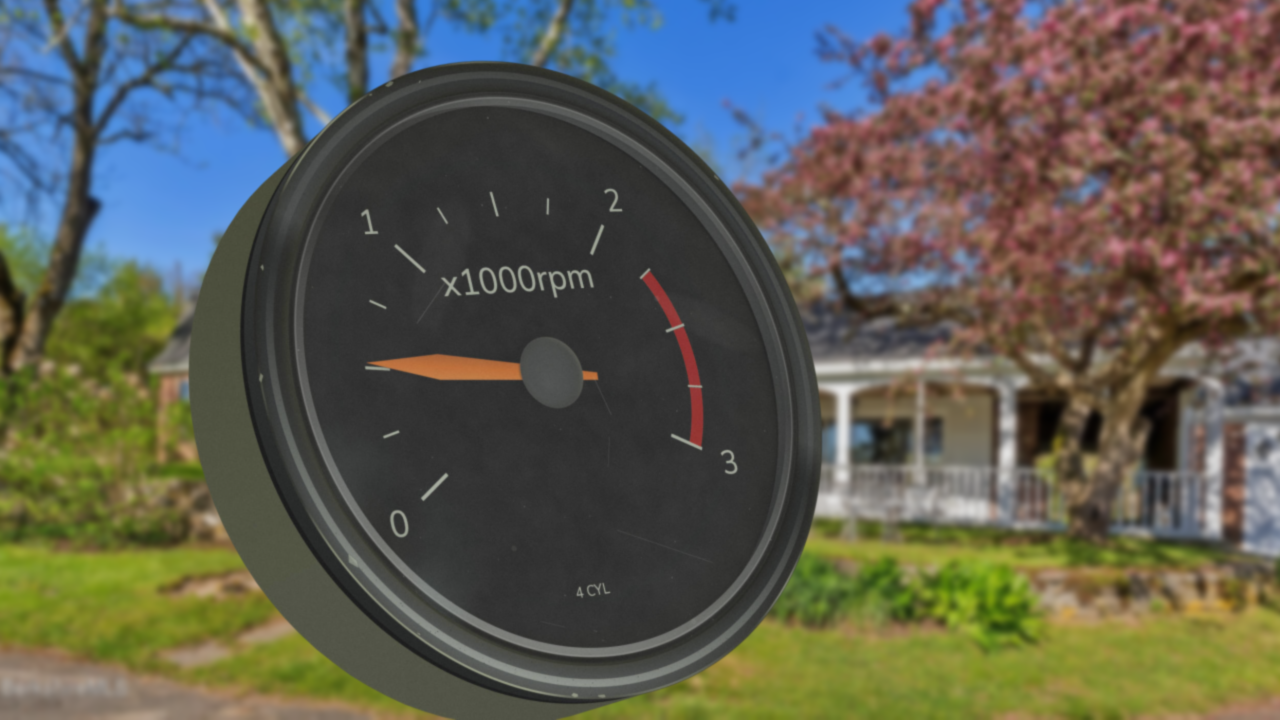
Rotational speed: value=500 unit=rpm
